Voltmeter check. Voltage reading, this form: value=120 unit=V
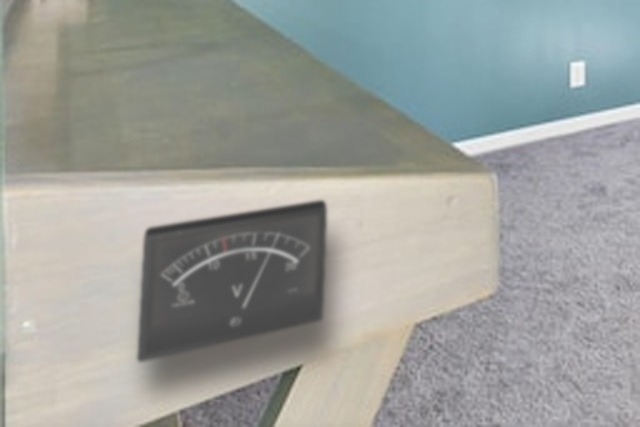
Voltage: value=17 unit=V
